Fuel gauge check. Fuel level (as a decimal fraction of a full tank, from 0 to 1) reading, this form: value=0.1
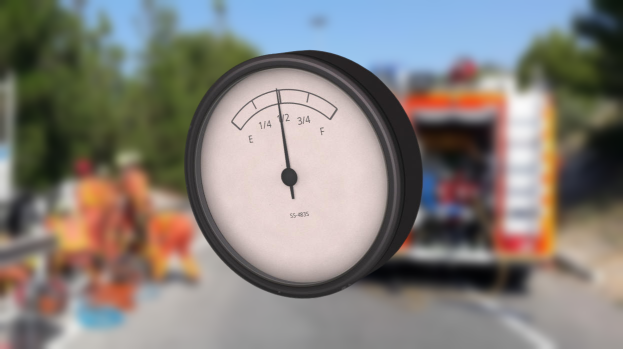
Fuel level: value=0.5
